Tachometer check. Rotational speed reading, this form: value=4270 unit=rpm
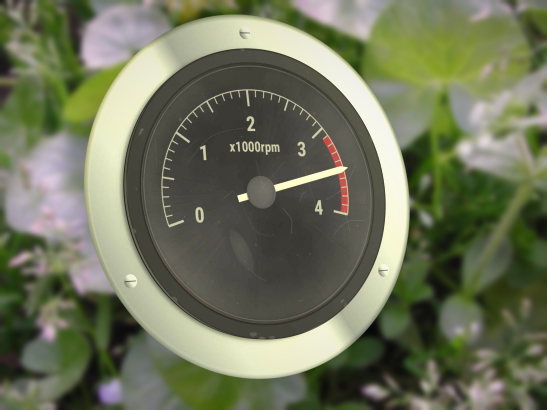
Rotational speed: value=3500 unit=rpm
